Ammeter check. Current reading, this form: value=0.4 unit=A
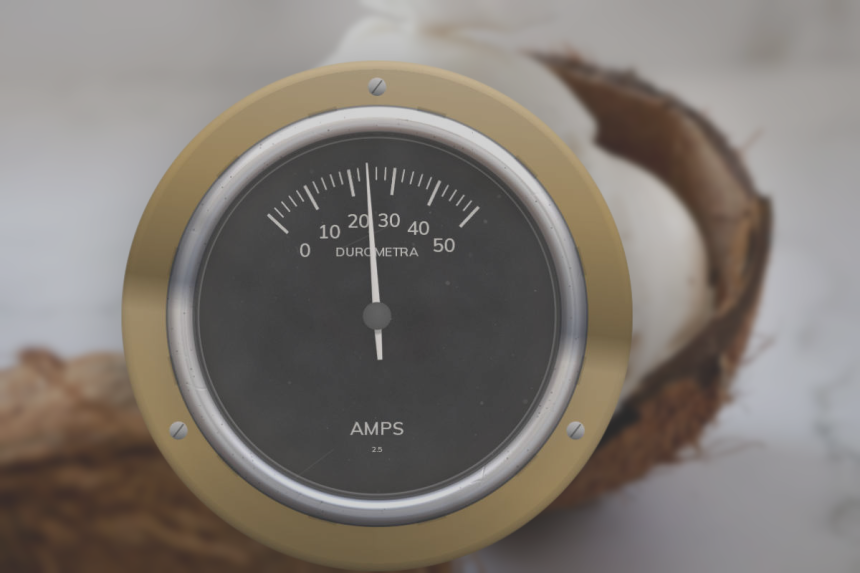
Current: value=24 unit=A
